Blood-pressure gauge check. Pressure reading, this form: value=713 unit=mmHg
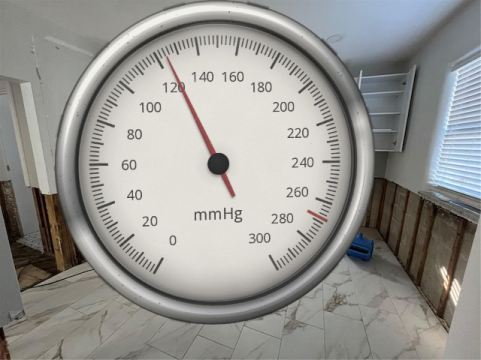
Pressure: value=124 unit=mmHg
